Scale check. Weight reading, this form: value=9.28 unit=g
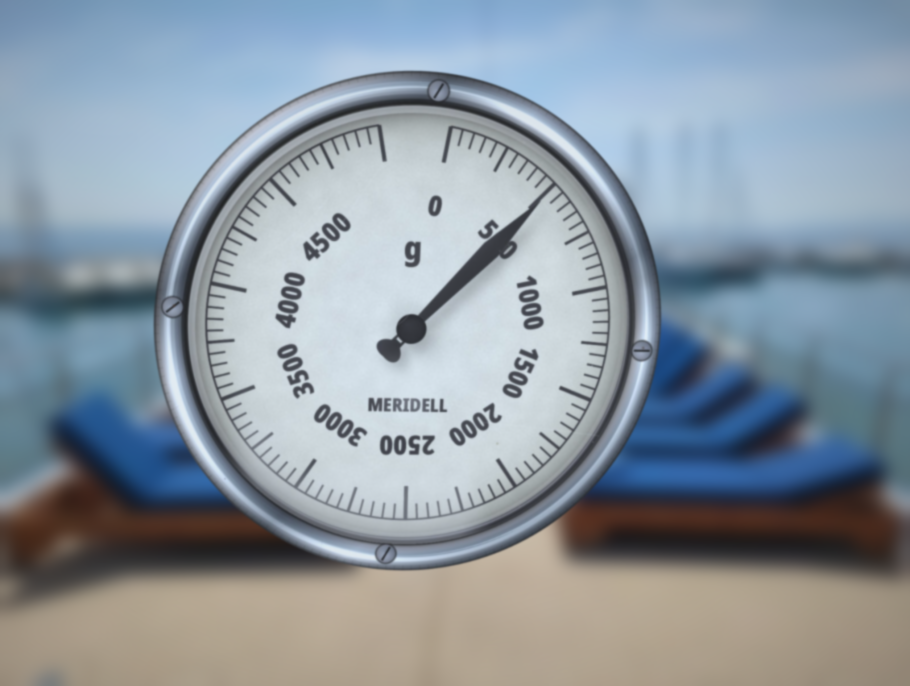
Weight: value=500 unit=g
